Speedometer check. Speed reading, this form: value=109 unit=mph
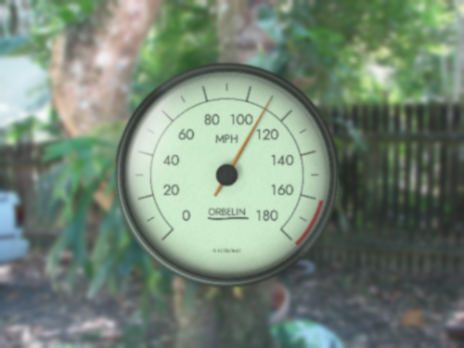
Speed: value=110 unit=mph
